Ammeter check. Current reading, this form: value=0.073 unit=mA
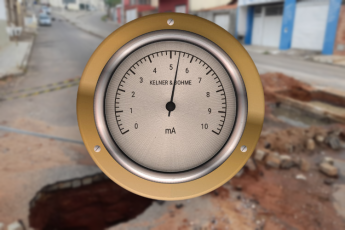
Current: value=5.4 unit=mA
